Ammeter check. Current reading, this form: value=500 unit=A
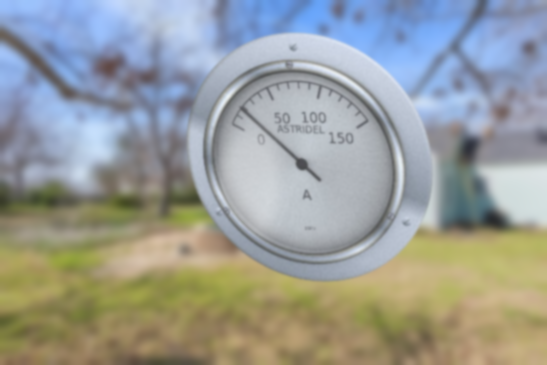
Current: value=20 unit=A
